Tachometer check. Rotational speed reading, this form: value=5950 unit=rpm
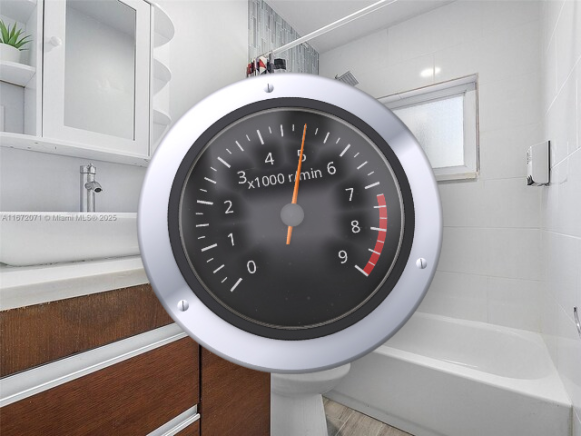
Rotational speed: value=5000 unit=rpm
